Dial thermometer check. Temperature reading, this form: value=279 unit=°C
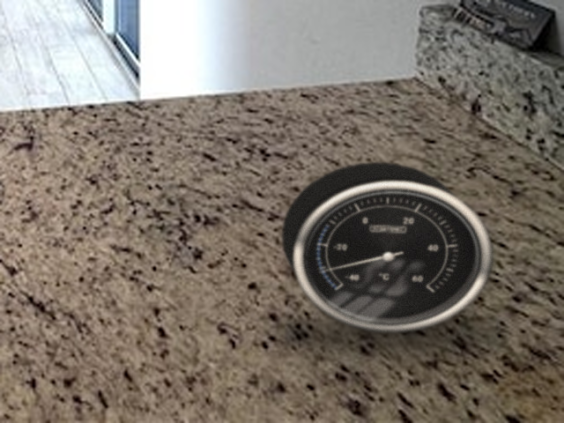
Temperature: value=-30 unit=°C
